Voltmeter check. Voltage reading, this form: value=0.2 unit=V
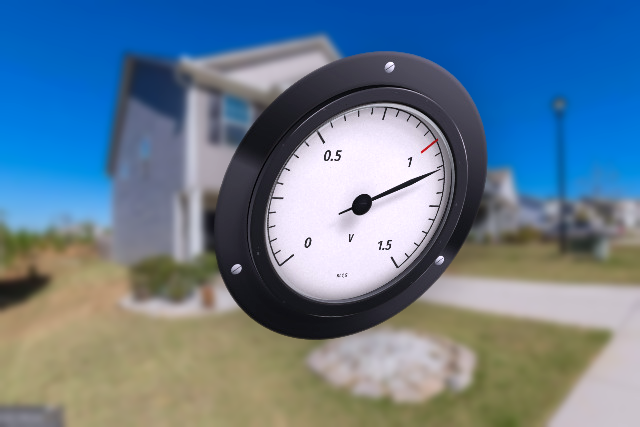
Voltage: value=1.1 unit=V
